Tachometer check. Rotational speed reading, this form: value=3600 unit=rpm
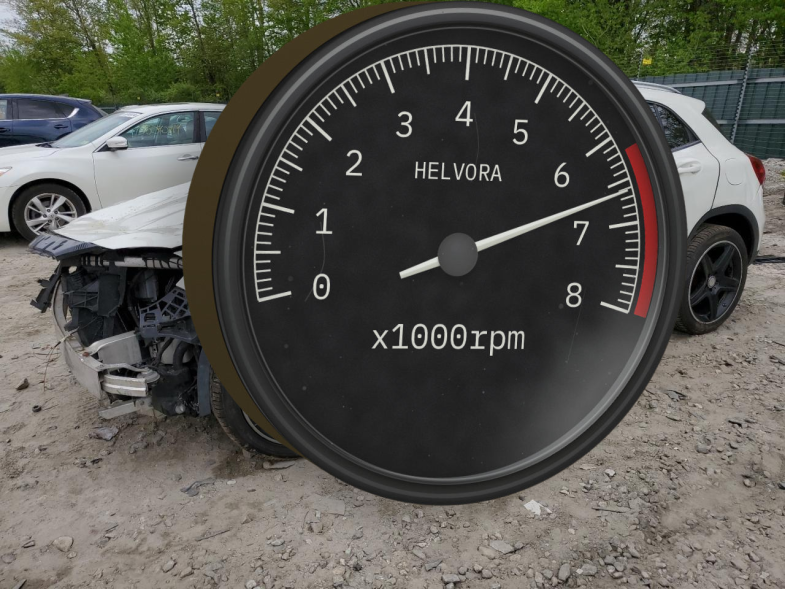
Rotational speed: value=6600 unit=rpm
